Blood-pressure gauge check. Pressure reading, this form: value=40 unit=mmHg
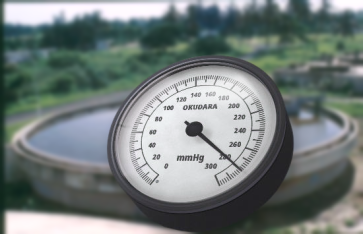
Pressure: value=280 unit=mmHg
